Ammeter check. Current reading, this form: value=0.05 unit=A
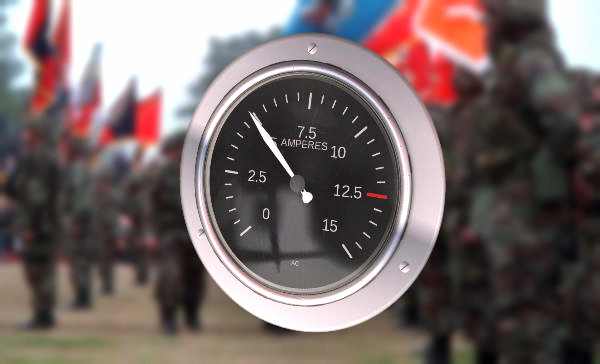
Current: value=5 unit=A
